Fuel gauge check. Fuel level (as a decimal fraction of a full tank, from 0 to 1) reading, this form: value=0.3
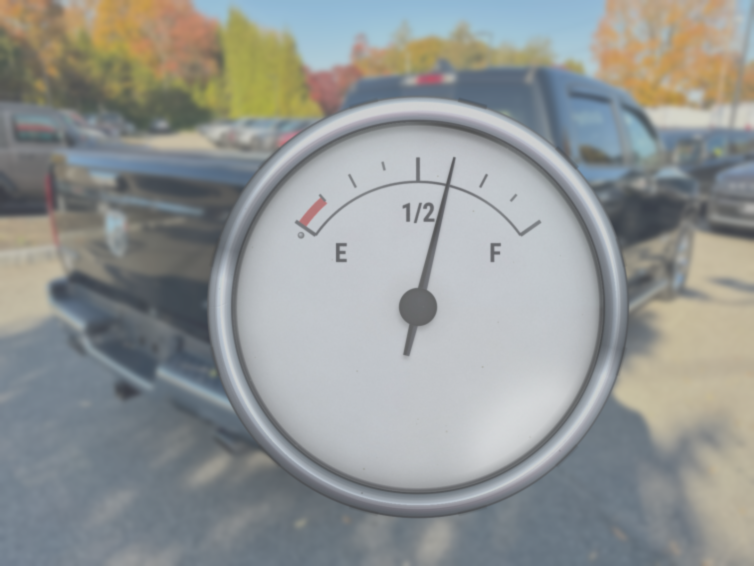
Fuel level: value=0.625
